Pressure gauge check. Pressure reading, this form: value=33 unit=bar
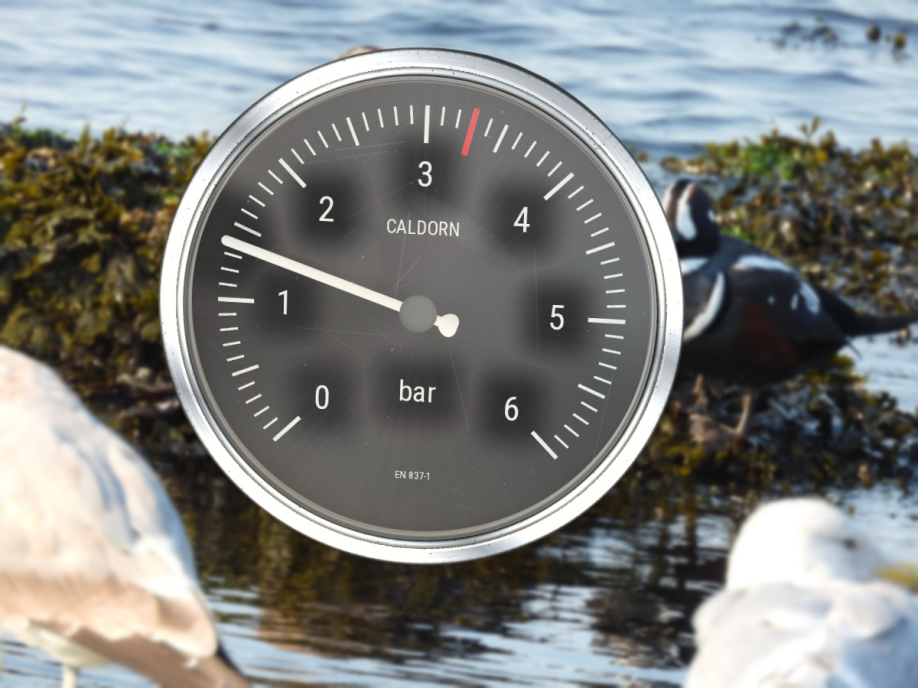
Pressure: value=1.4 unit=bar
